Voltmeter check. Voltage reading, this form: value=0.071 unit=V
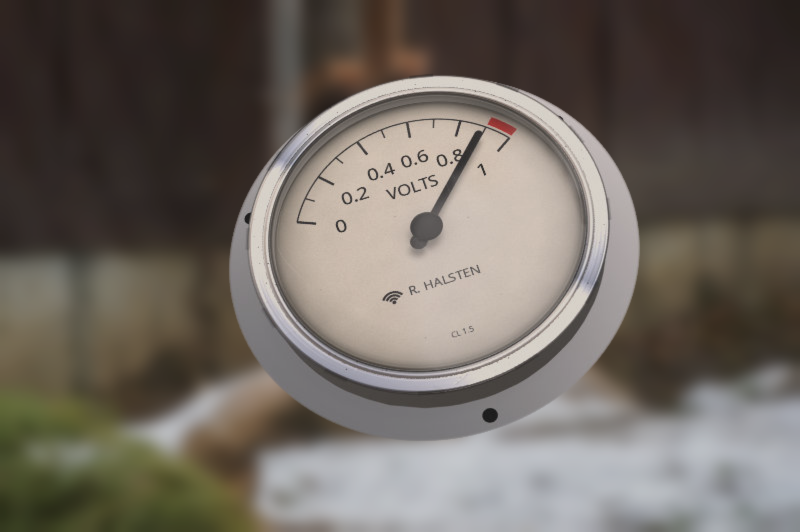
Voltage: value=0.9 unit=V
